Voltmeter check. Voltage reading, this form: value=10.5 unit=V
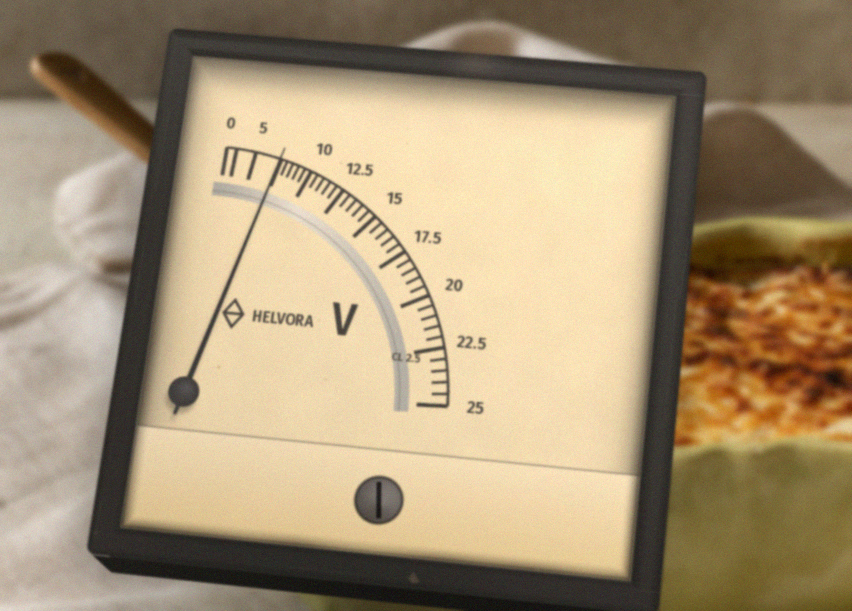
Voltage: value=7.5 unit=V
